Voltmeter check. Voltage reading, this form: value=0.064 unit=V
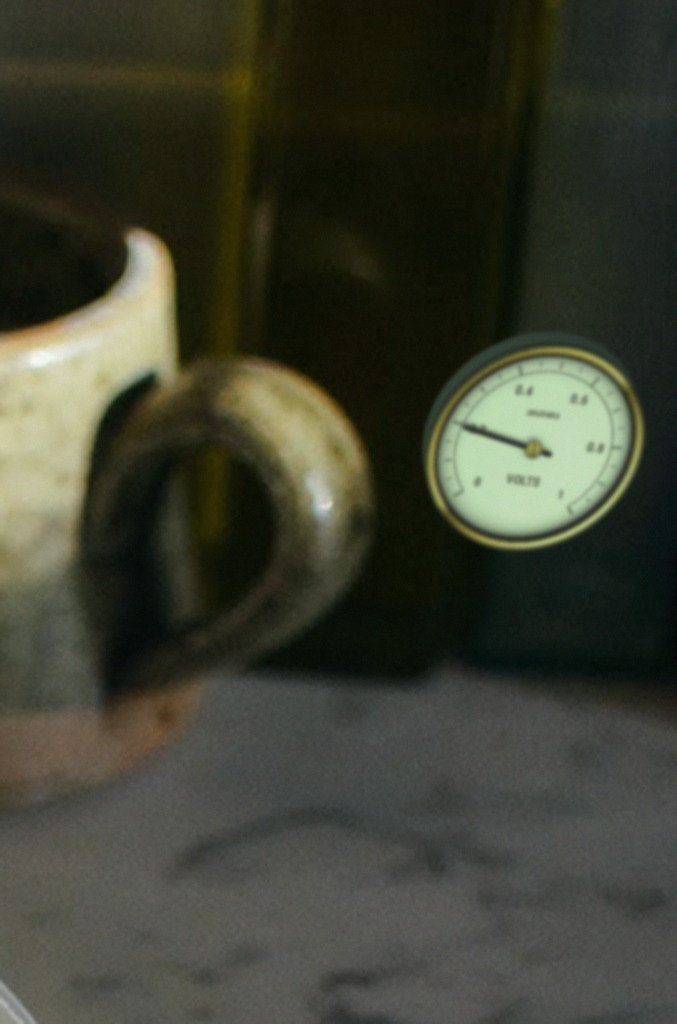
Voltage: value=0.2 unit=V
